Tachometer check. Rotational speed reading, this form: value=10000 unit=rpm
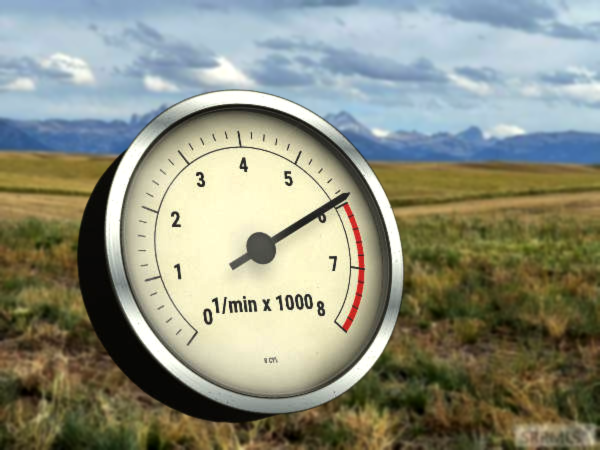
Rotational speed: value=5900 unit=rpm
